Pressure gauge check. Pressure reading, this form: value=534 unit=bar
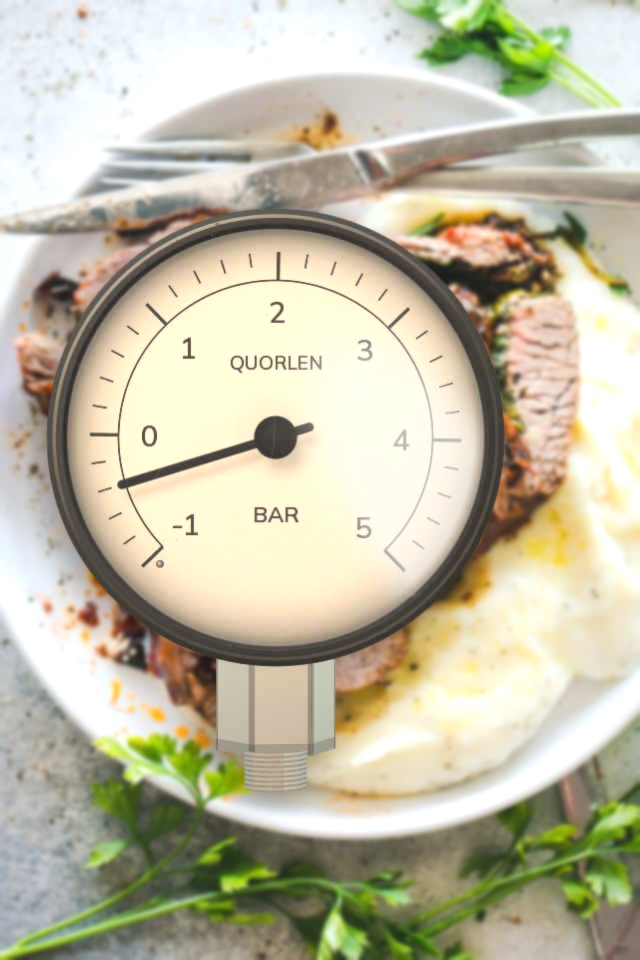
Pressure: value=-0.4 unit=bar
